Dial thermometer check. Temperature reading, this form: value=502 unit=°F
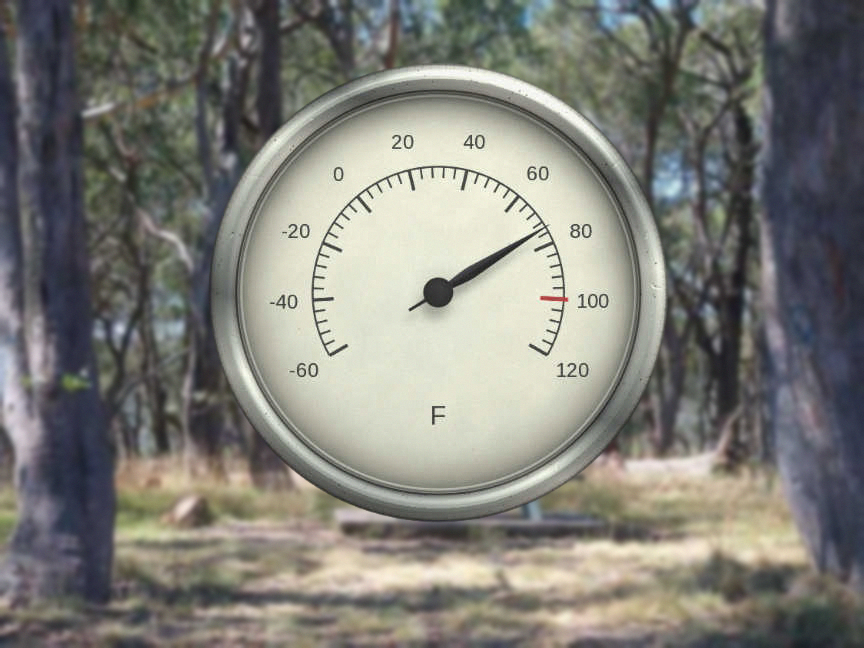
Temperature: value=74 unit=°F
